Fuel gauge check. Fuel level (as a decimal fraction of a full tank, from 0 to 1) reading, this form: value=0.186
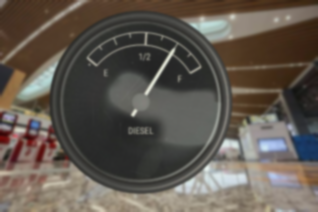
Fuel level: value=0.75
